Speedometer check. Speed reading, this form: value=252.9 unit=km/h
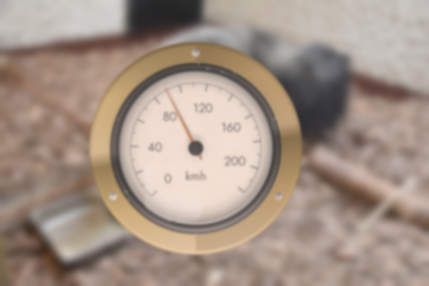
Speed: value=90 unit=km/h
